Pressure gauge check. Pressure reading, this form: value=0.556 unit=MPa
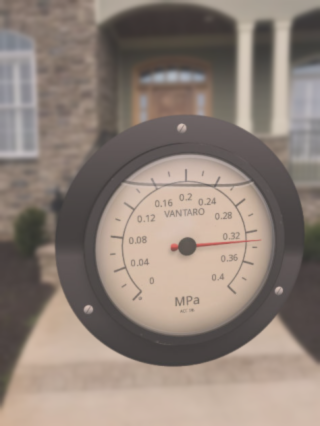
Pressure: value=0.33 unit=MPa
